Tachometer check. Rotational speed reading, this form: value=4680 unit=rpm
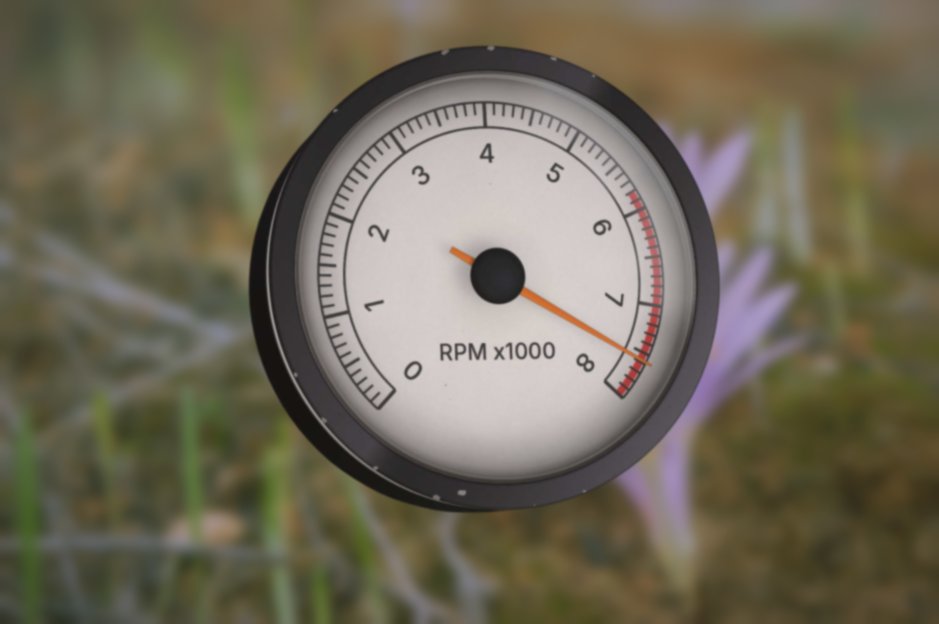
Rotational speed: value=7600 unit=rpm
